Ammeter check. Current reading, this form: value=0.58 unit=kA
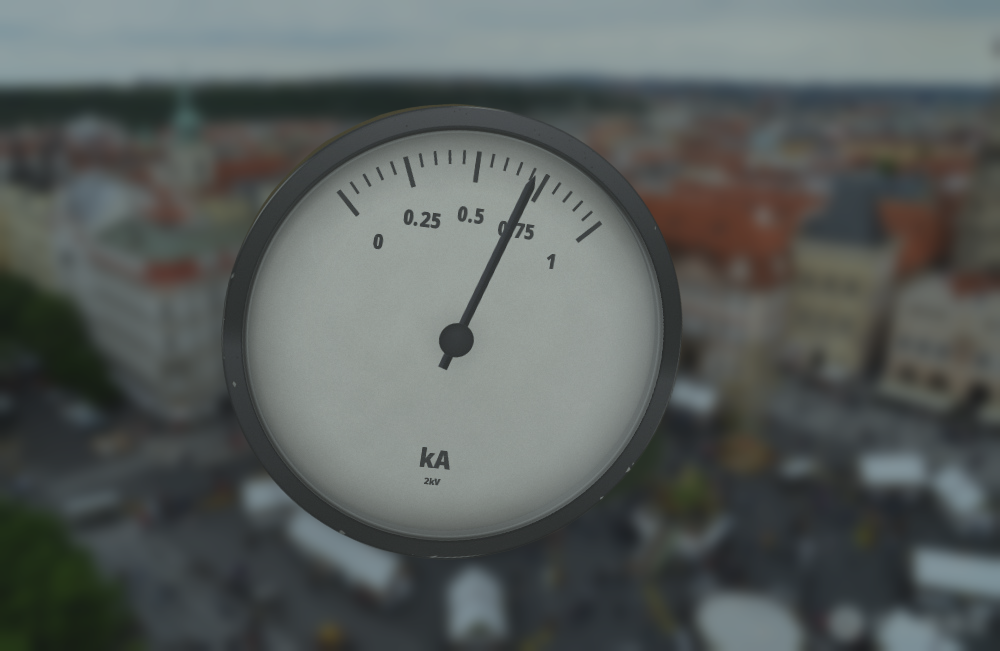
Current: value=0.7 unit=kA
